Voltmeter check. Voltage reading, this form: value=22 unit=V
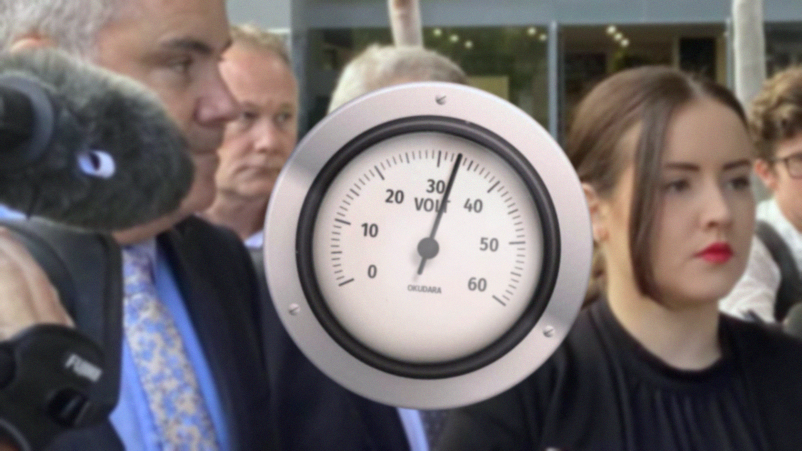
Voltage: value=33 unit=V
